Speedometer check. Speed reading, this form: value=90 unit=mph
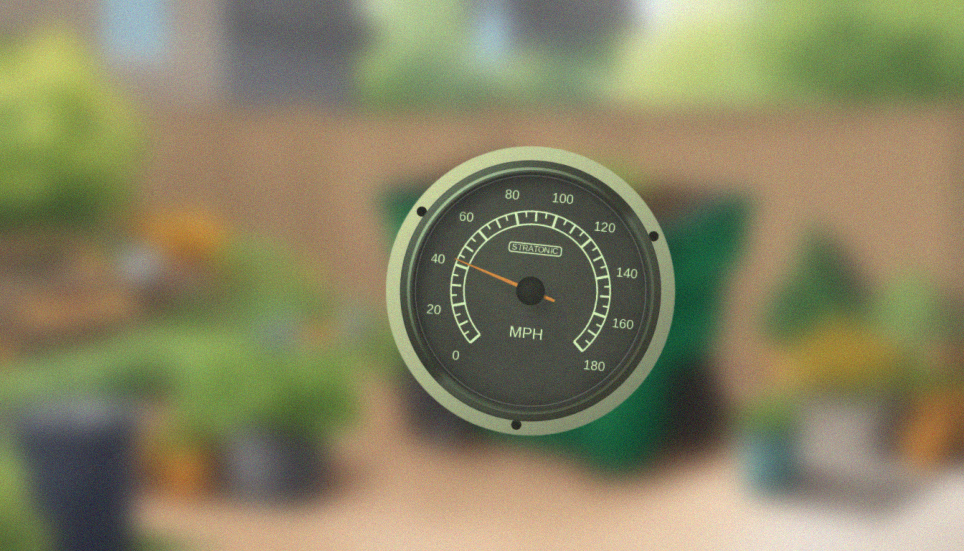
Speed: value=42.5 unit=mph
